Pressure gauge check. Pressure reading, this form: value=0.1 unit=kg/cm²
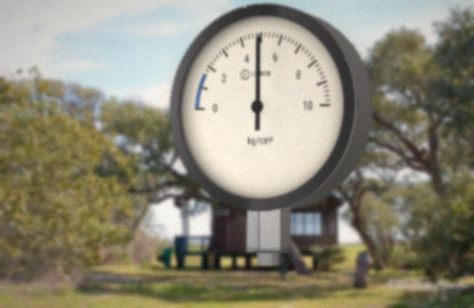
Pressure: value=5 unit=kg/cm²
